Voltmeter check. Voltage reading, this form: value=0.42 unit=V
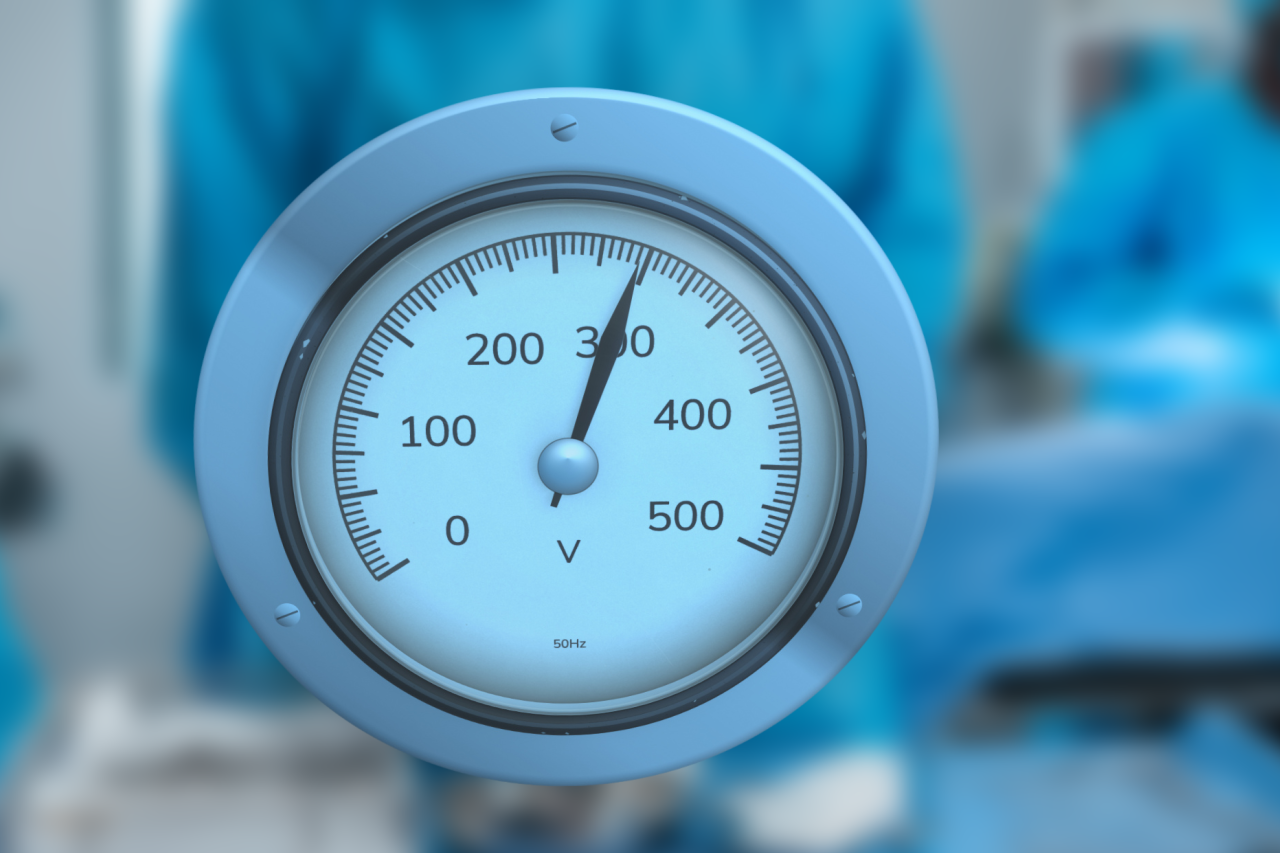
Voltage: value=295 unit=V
